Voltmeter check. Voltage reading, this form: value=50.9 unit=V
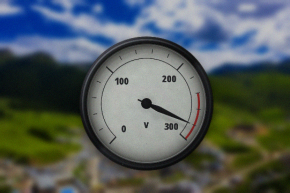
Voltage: value=280 unit=V
